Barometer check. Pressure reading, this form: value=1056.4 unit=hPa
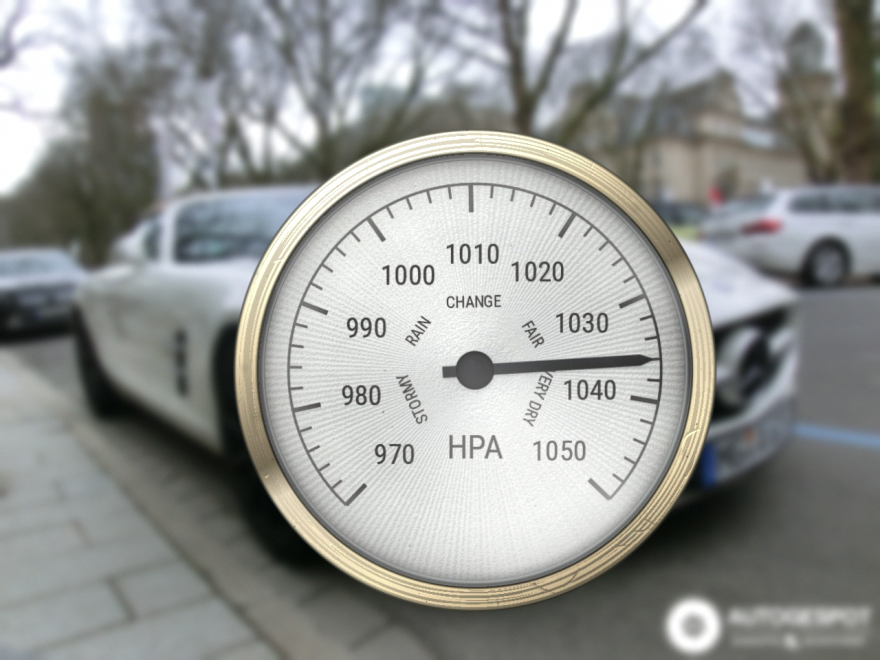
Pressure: value=1036 unit=hPa
